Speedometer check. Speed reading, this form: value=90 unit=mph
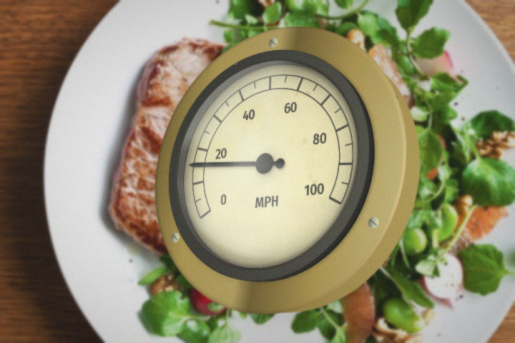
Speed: value=15 unit=mph
